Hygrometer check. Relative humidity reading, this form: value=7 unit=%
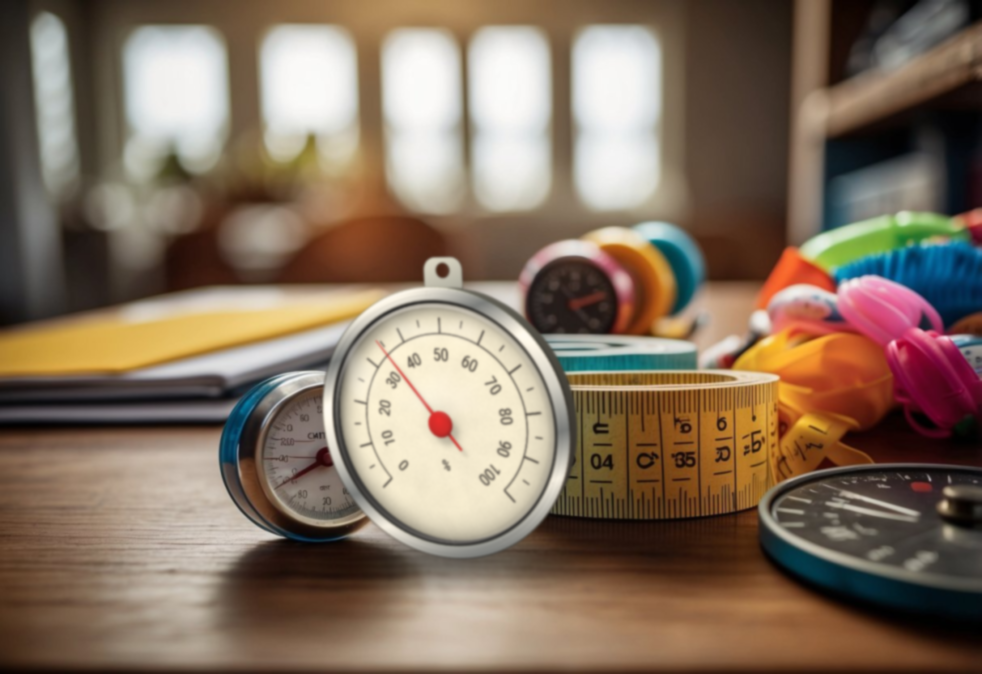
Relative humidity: value=35 unit=%
